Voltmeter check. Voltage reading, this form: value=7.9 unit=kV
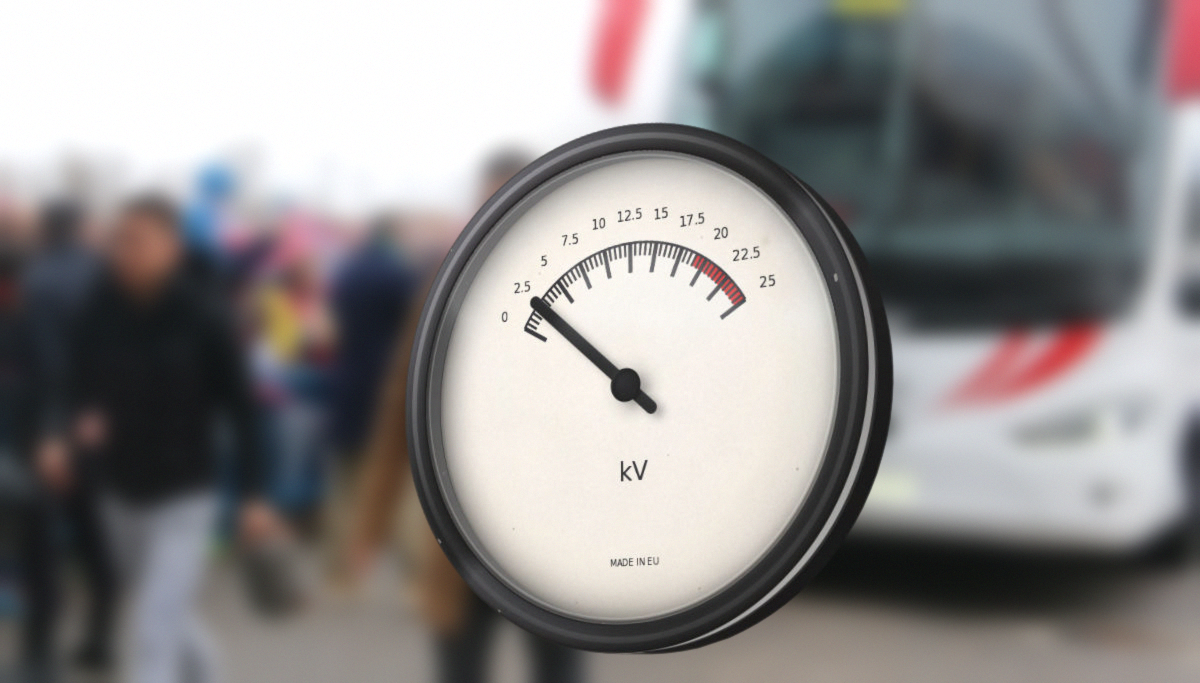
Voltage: value=2.5 unit=kV
